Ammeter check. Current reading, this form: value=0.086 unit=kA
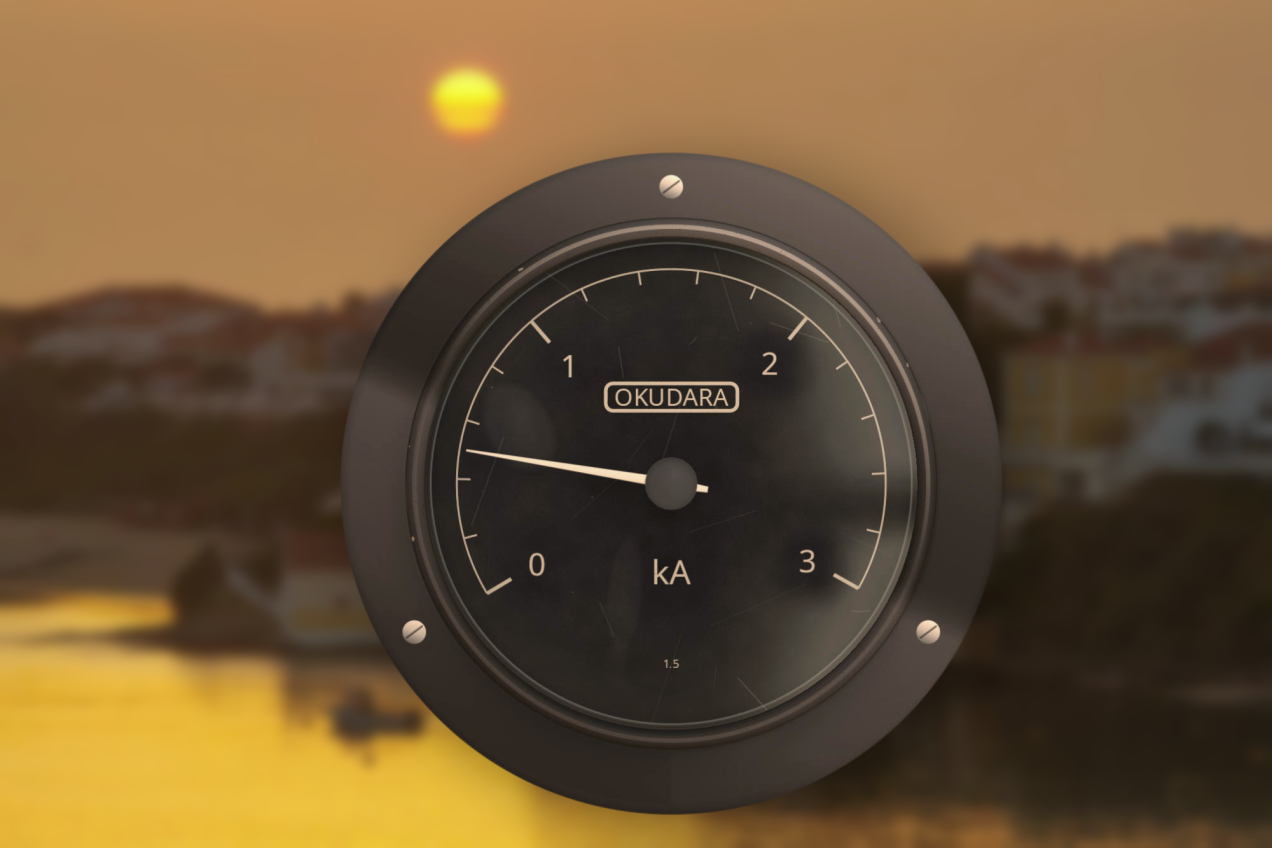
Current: value=0.5 unit=kA
